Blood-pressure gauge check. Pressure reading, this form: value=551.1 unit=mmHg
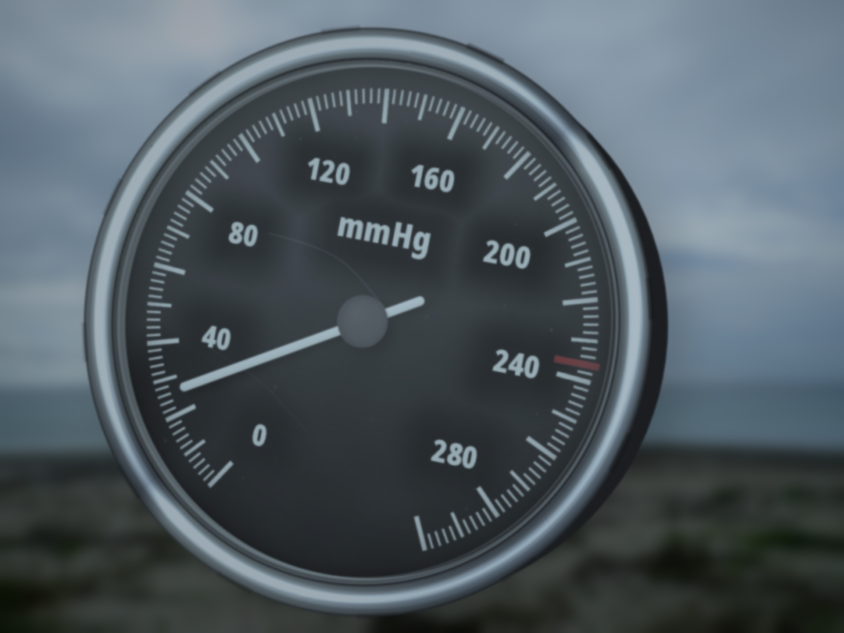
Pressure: value=26 unit=mmHg
